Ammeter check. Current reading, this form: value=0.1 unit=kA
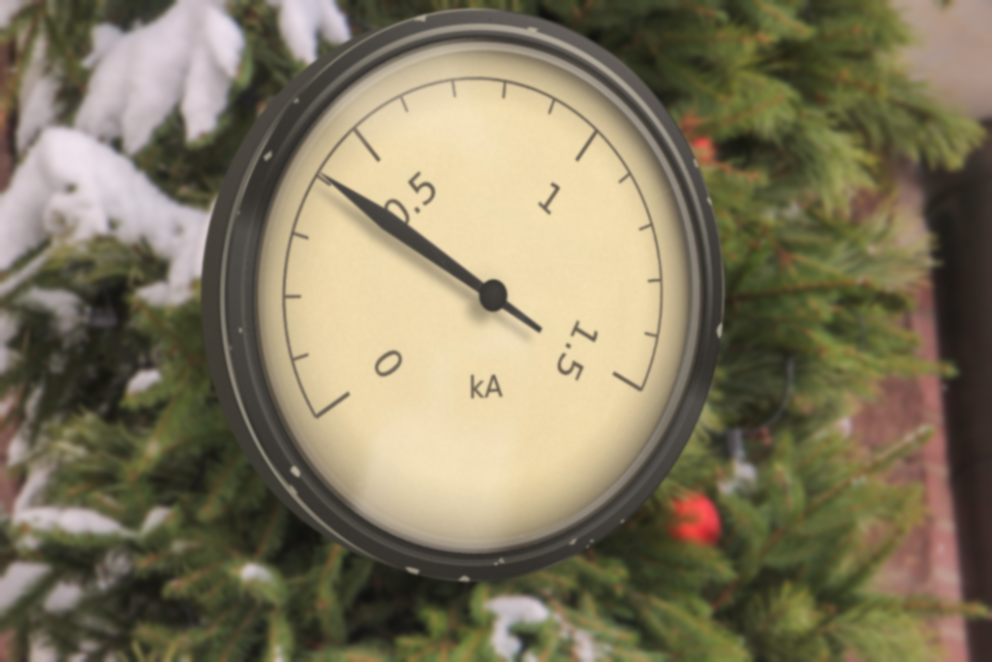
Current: value=0.4 unit=kA
